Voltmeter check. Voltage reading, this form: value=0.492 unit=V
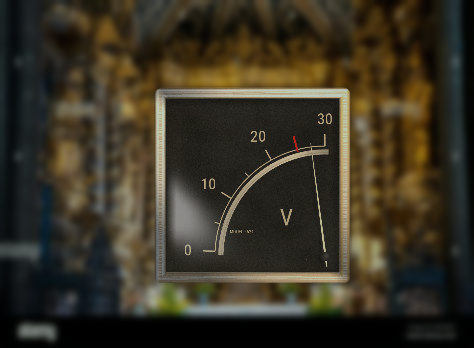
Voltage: value=27.5 unit=V
